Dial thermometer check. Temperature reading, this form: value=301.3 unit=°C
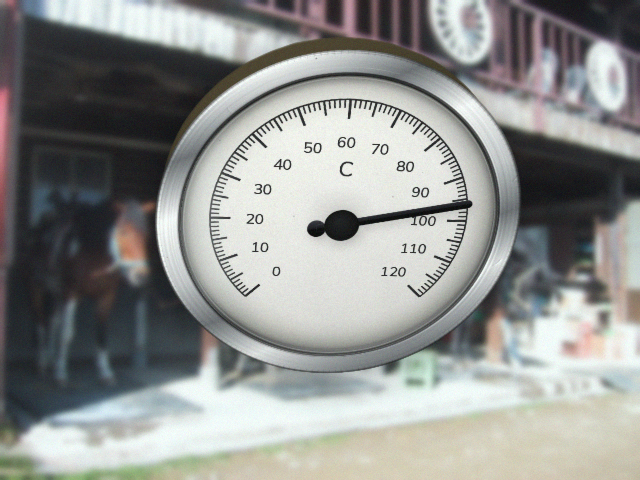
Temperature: value=95 unit=°C
